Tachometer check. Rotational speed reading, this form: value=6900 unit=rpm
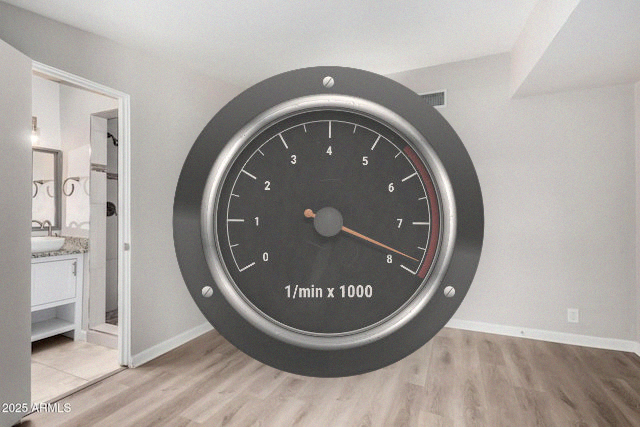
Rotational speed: value=7750 unit=rpm
